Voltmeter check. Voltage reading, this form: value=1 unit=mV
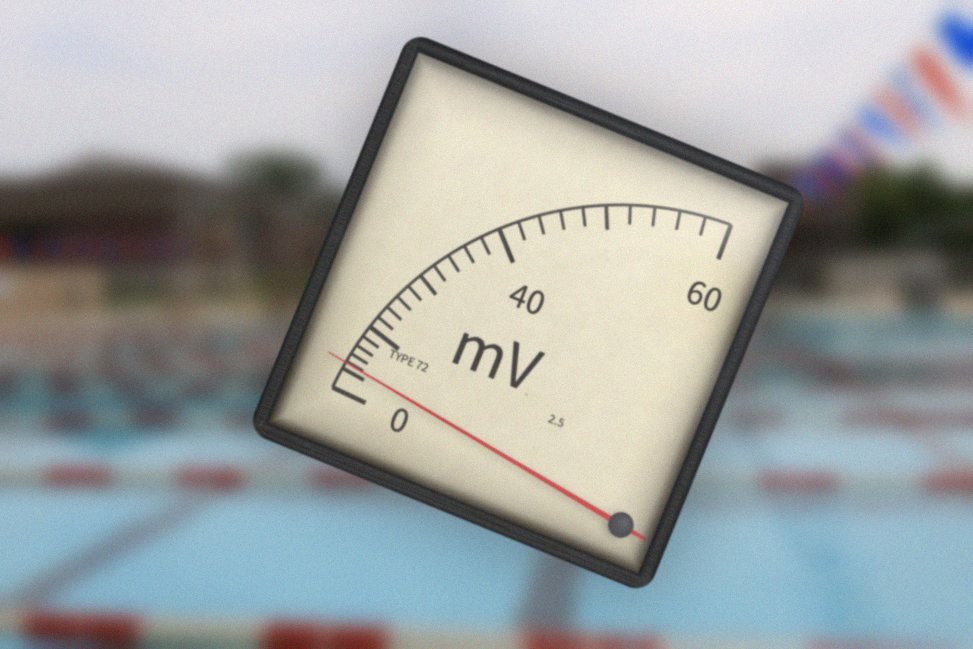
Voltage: value=12 unit=mV
